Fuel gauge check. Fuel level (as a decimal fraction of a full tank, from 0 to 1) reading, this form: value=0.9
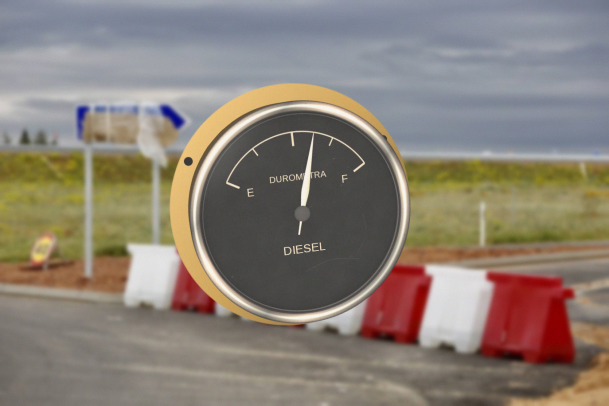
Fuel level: value=0.625
